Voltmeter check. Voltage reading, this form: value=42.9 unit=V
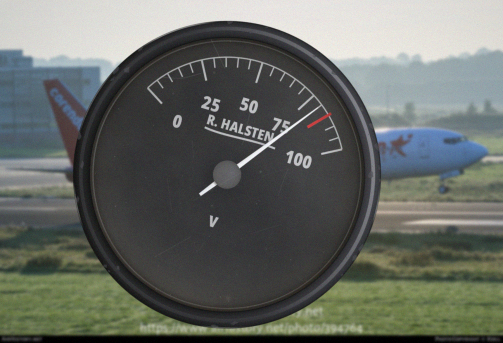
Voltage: value=80 unit=V
